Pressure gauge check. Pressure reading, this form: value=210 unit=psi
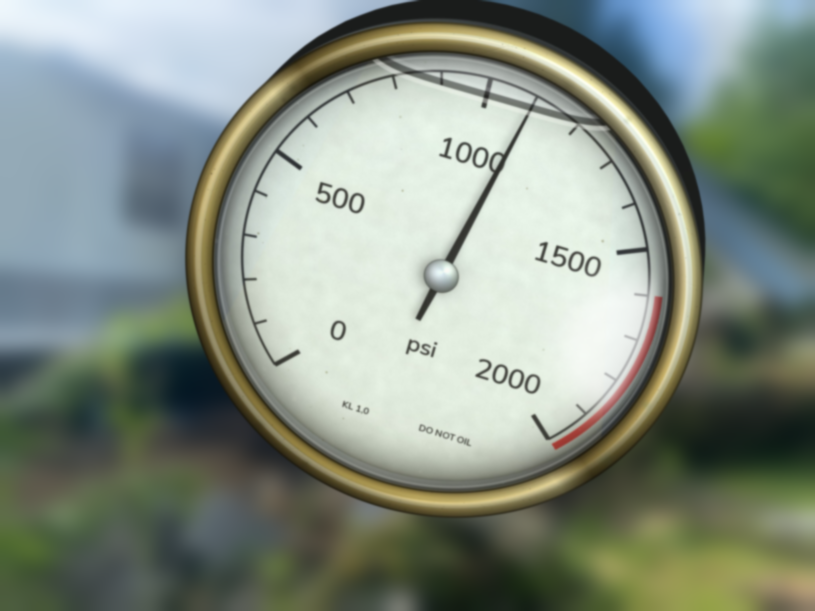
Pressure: value=1100 unit=psi
